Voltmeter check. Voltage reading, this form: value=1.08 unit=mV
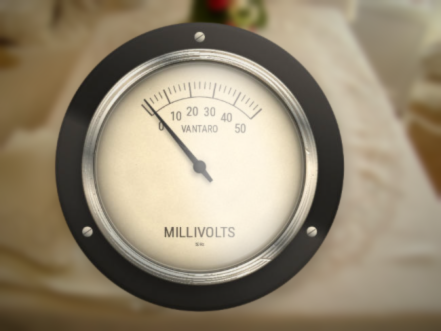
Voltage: value=2 unit=mV
